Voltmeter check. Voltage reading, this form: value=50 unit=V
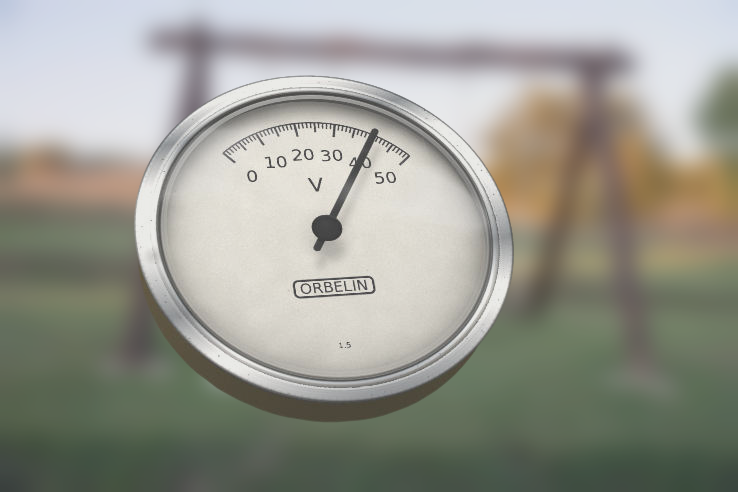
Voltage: value=40 unit=V
